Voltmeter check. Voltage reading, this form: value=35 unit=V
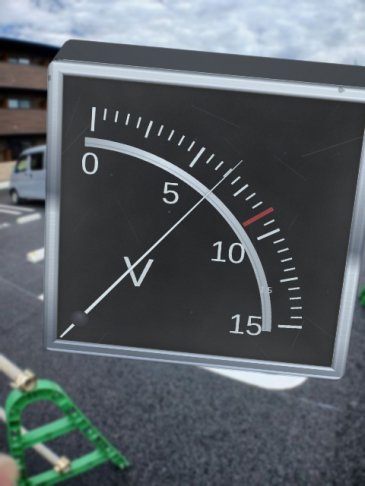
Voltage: value=6.5 unit=V
